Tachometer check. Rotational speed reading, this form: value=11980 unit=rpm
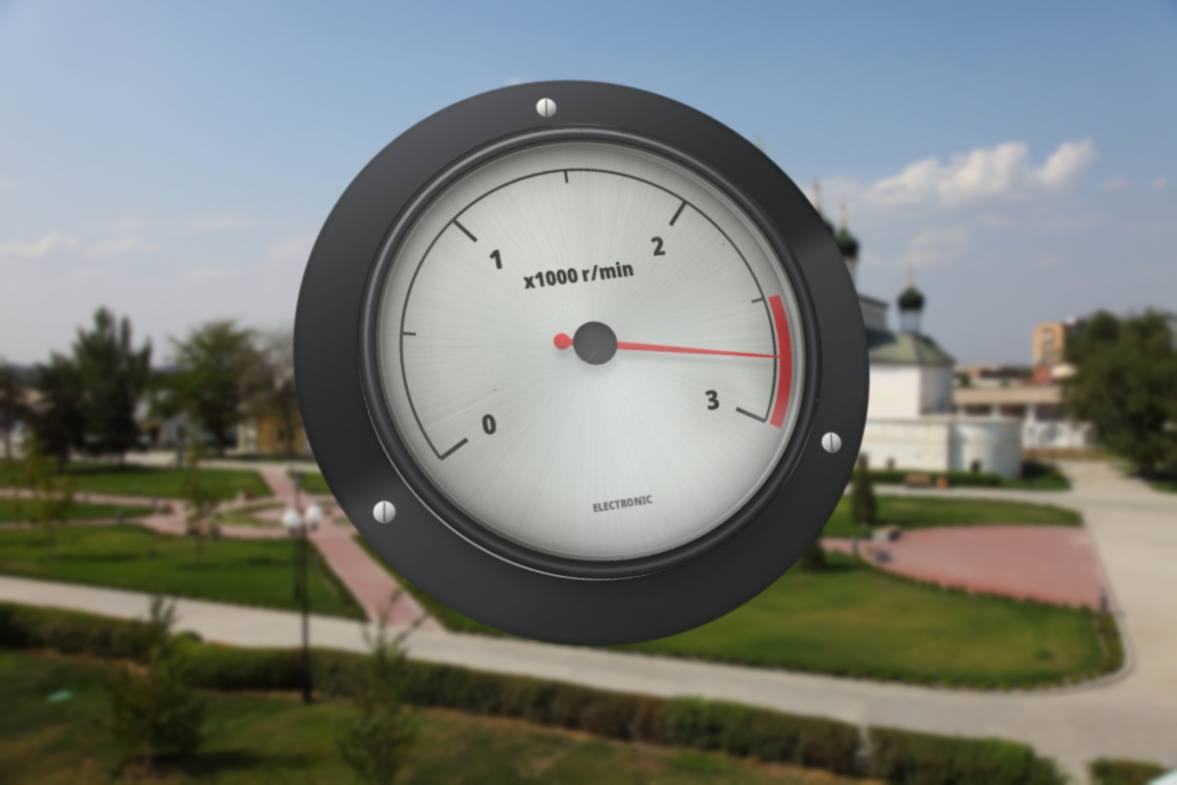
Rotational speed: value=2750 unit=rpm
